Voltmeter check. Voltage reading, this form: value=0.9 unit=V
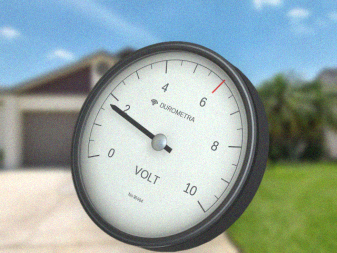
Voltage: value=1.75 unit=V
